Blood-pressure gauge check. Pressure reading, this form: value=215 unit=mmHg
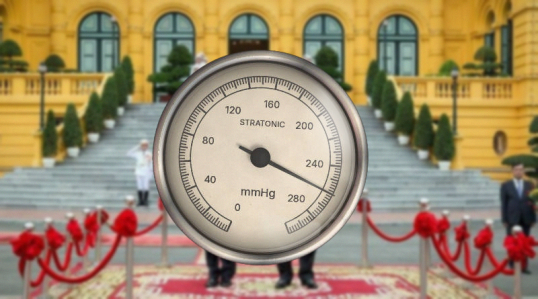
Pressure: value=260 unit=mmHg
